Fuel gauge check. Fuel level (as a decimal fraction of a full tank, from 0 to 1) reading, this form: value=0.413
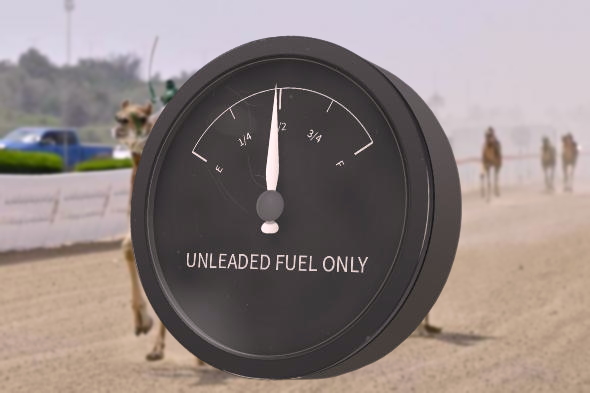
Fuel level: value=0.5
